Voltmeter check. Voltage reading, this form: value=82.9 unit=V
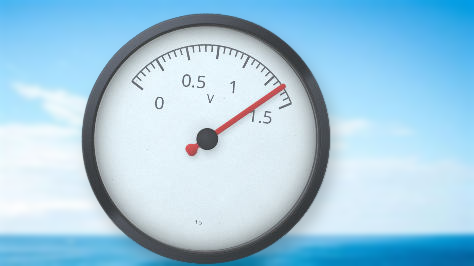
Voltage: value=1.35 unit=V
